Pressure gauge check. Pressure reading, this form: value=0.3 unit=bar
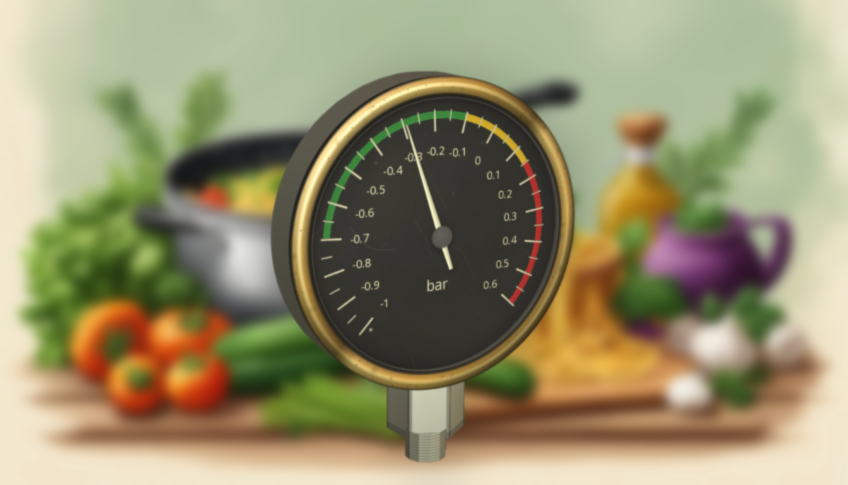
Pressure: value=-0.3 unit=bar
